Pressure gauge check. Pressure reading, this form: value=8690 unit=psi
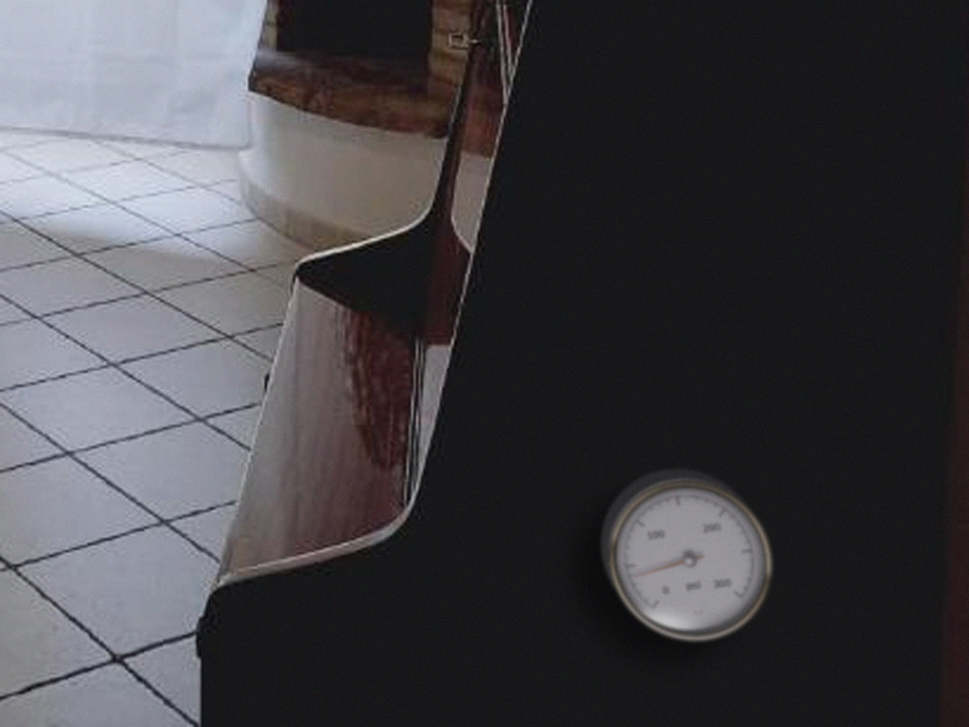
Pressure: value=40 unit=psi
